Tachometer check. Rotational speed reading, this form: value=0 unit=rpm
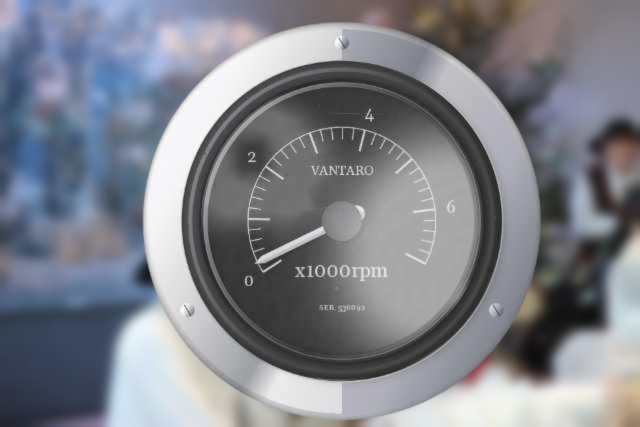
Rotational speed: value=200 unit=rpm
